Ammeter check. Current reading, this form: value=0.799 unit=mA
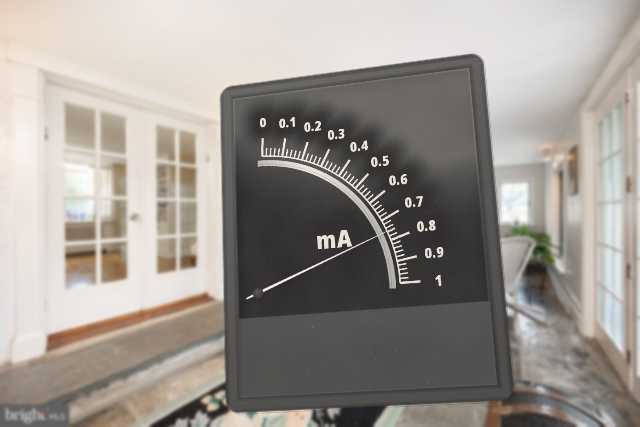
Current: value=0.76 unit=mA
